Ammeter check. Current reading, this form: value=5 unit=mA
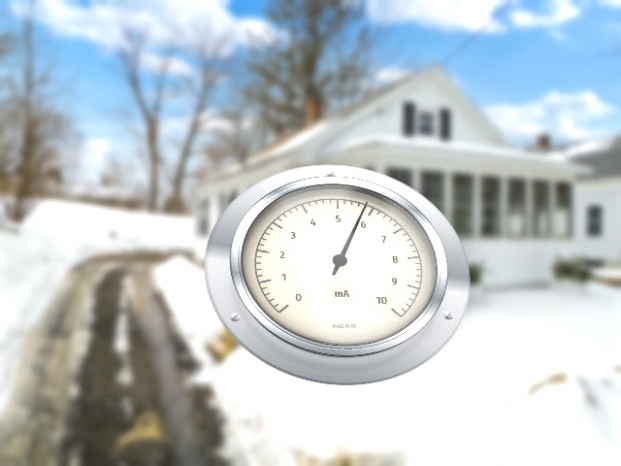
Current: value=5.8 unit=mA
